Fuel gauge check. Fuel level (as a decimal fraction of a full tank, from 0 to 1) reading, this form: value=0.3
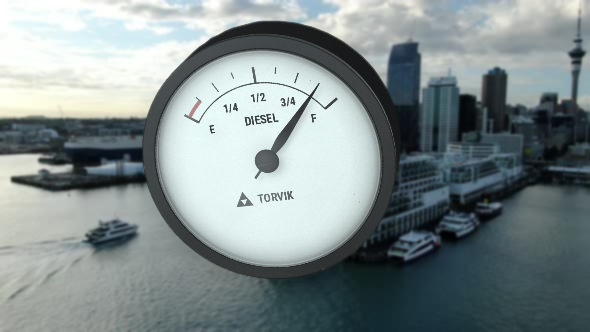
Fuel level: value=0.875
